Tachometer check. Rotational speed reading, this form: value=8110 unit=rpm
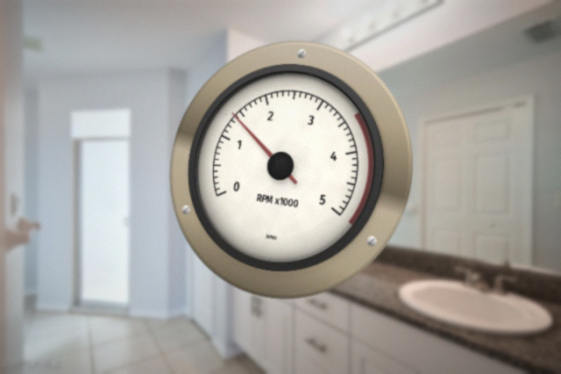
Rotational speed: value=1400 unit=rpm
